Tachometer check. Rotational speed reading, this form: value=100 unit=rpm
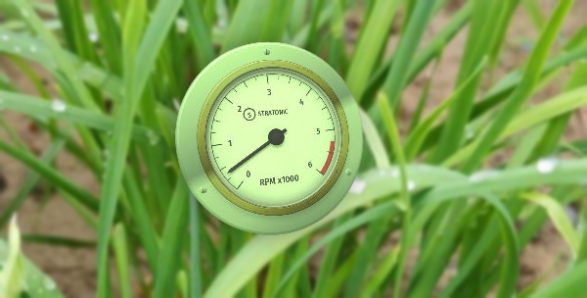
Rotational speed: value=375 unit=rpm
